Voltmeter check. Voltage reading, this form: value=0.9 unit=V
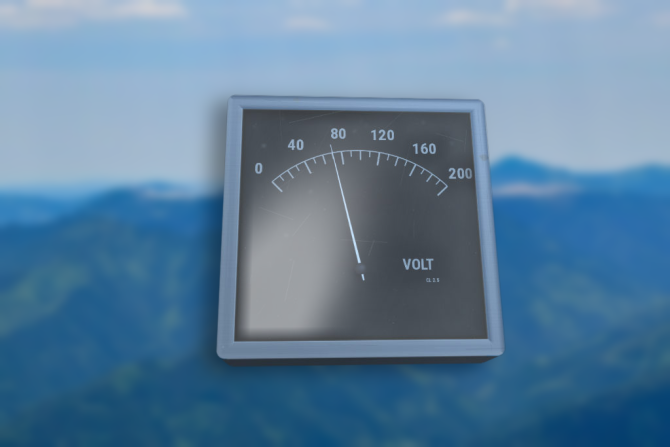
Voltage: value=70 unit=V
